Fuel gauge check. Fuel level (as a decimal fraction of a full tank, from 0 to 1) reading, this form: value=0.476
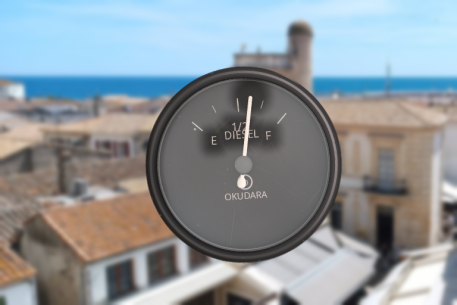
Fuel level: value=0.625
